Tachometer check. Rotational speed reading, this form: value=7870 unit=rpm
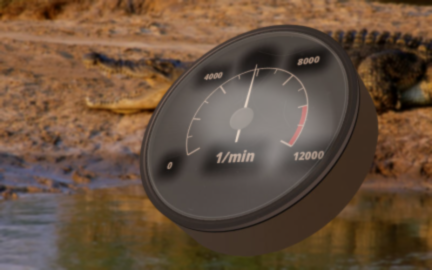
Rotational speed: value=6000 unit=rpm
